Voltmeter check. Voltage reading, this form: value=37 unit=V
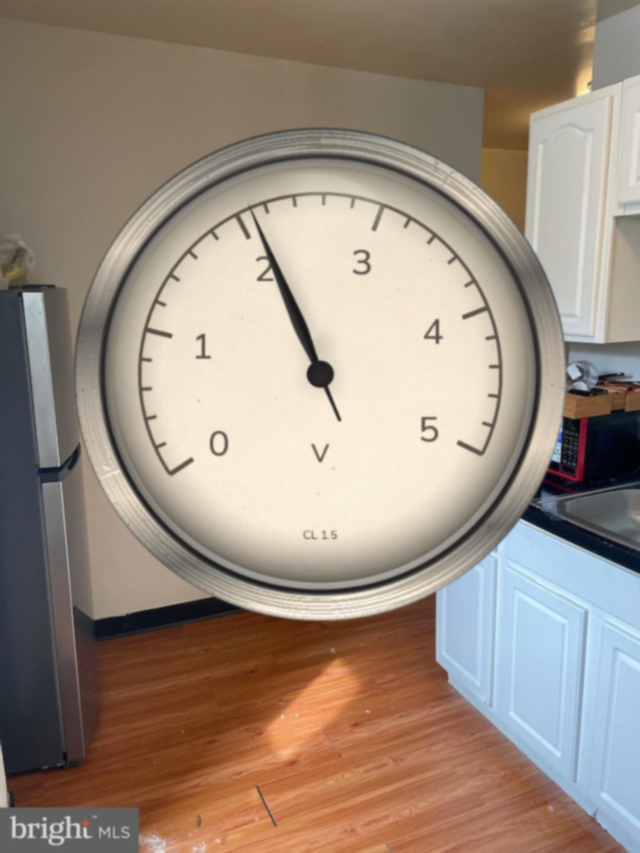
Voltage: value=2.1 unit=V
